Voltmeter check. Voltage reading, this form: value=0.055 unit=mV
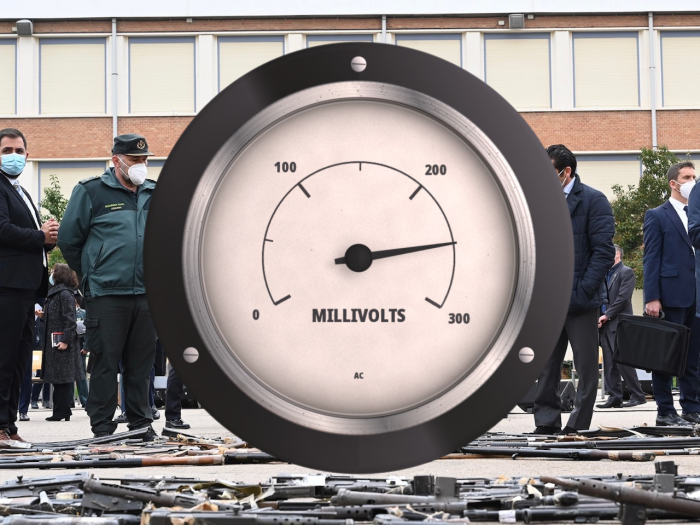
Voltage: value=250 unit=mV
